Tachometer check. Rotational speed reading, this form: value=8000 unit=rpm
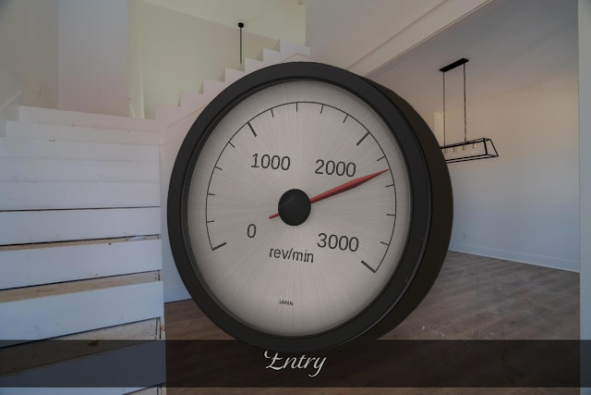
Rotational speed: value=2300 unit=rpm
